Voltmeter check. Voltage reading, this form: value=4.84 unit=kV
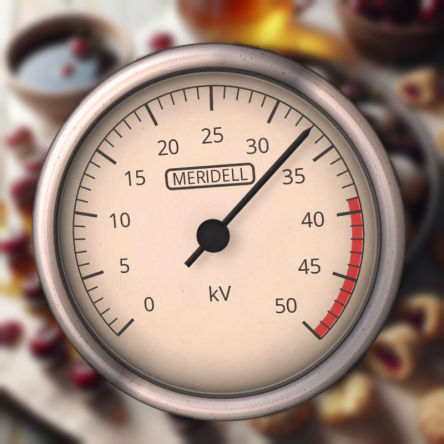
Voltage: value=33 unit=kV
